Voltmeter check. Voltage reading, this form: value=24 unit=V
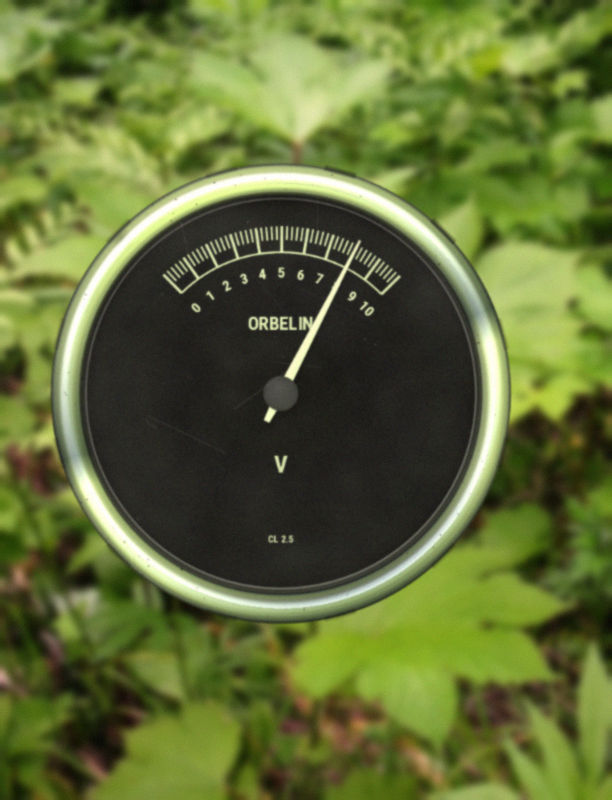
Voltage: value=8 unit=V
